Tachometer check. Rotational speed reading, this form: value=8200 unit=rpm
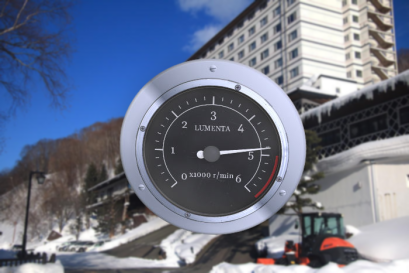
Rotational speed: value=4800 unit=rpm
